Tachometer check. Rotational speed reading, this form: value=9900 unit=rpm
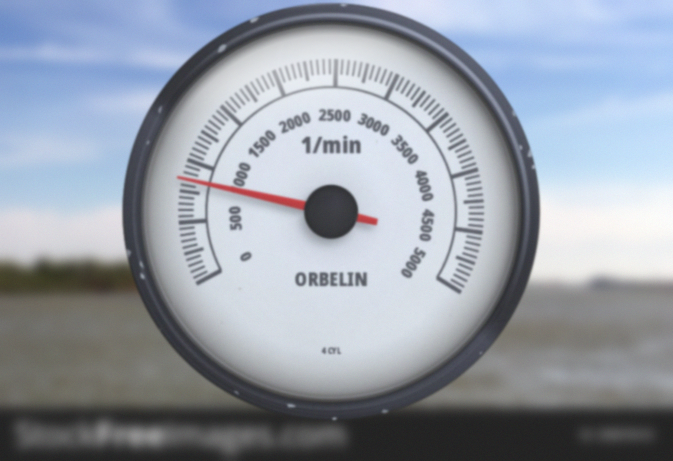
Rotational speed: value=850 unit=rpm
